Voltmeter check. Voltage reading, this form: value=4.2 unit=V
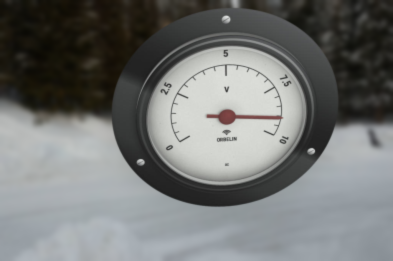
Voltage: value=9 unit=V
